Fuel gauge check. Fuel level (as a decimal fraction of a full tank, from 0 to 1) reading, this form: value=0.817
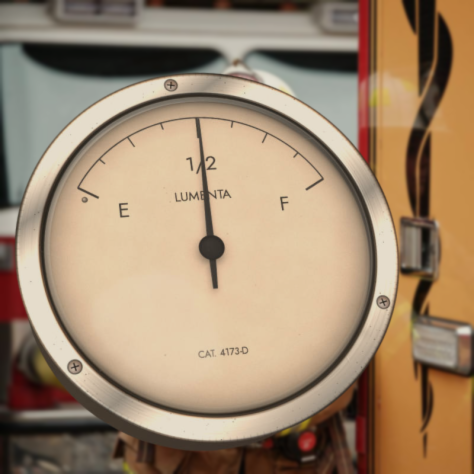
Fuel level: value=0.5
